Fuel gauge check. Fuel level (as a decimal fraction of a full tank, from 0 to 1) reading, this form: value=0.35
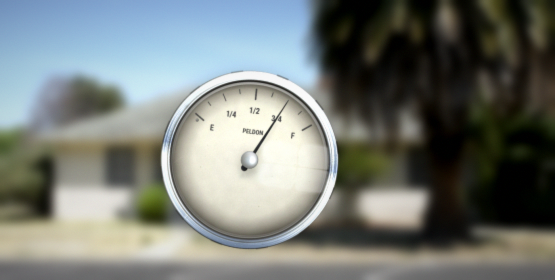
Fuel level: value=0.75
